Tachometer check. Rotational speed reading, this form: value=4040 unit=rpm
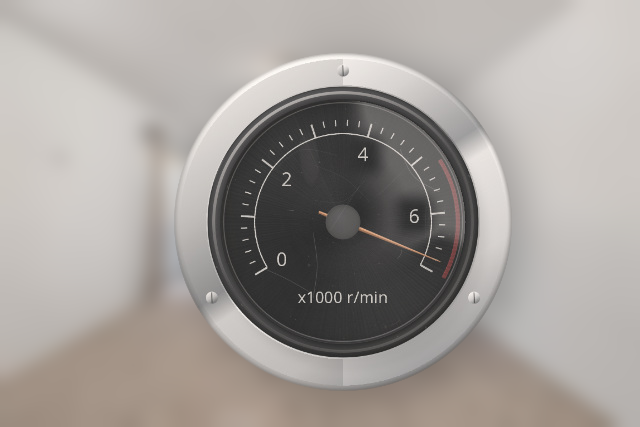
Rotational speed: value=6800 unit=rpm
